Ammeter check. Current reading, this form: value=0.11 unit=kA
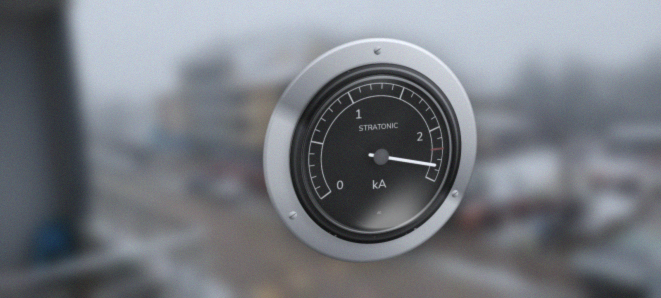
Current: value=2.35 unit=kA
